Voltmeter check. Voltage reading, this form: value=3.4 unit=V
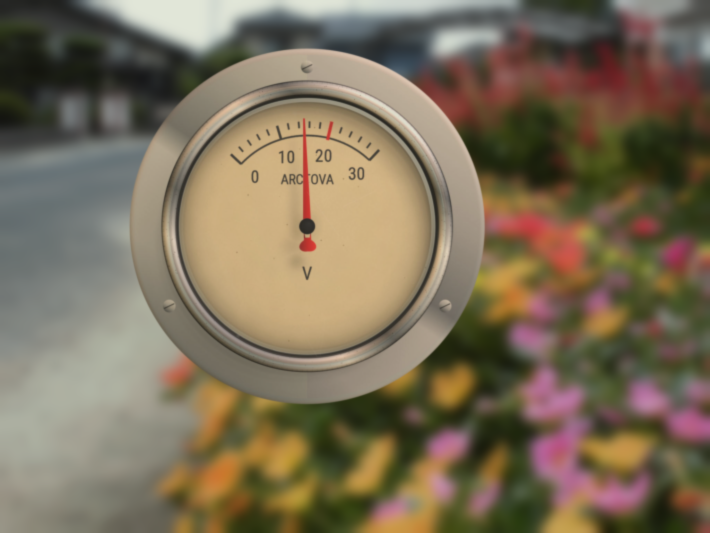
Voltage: value=15 unit=V
